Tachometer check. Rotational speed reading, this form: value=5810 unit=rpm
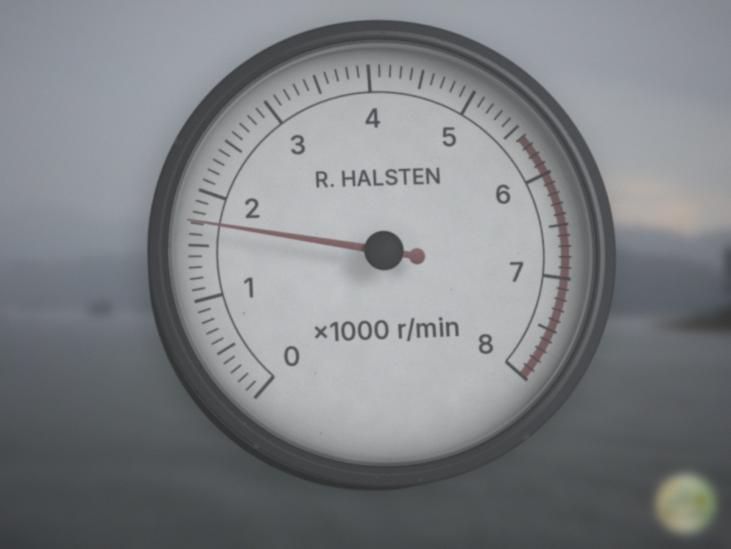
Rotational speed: value=1700 unit=rpm
